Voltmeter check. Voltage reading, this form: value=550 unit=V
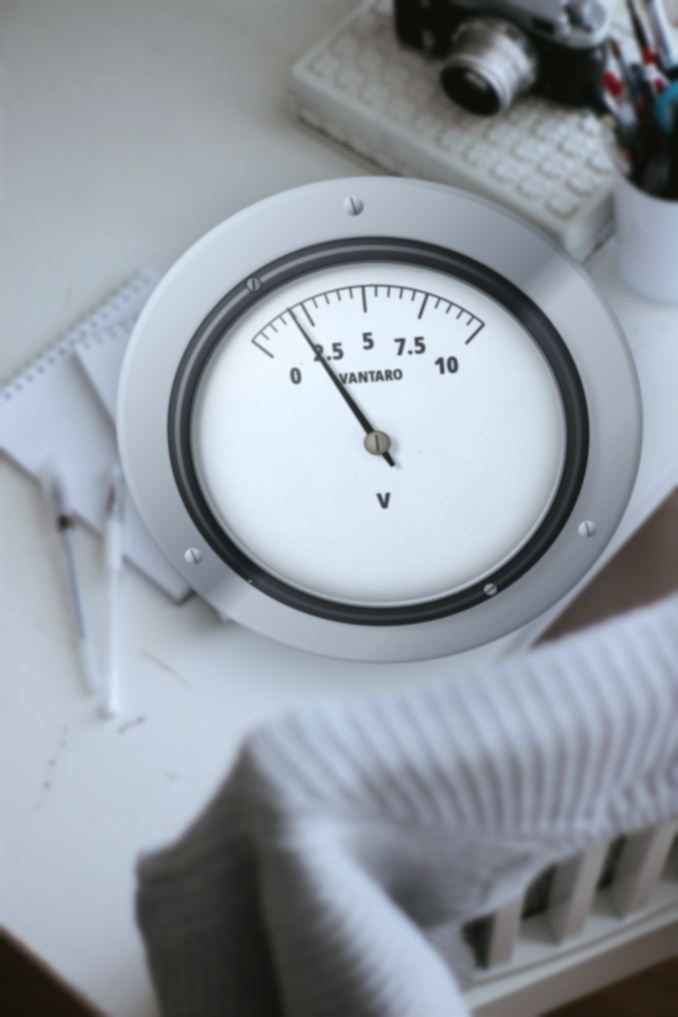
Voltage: value=2 unit=V
